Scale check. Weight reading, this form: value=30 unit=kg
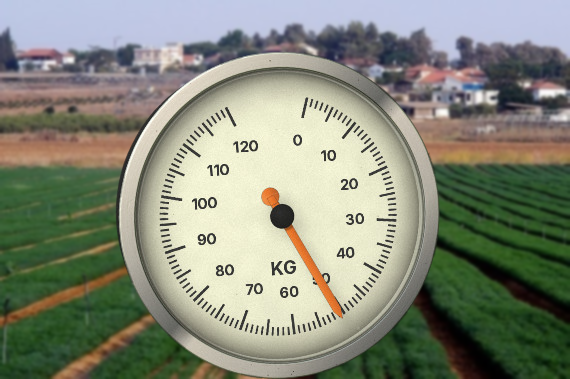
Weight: value=51 unit=kg
